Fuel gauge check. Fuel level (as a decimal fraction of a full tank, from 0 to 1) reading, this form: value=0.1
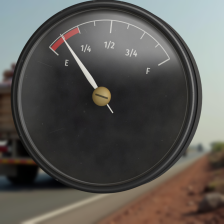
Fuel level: value=0.125
